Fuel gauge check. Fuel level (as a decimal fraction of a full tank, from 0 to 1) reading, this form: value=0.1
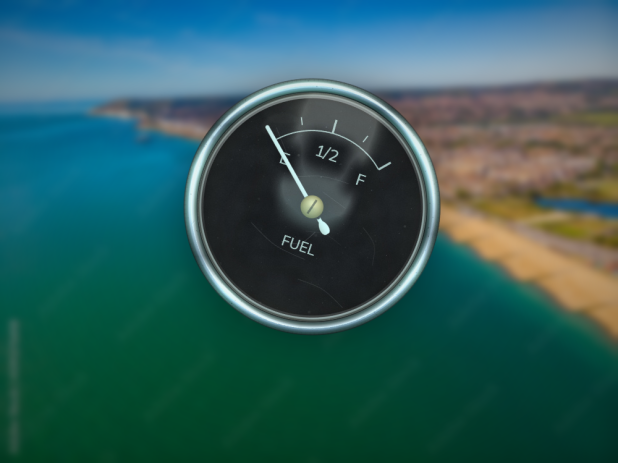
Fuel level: value=0
